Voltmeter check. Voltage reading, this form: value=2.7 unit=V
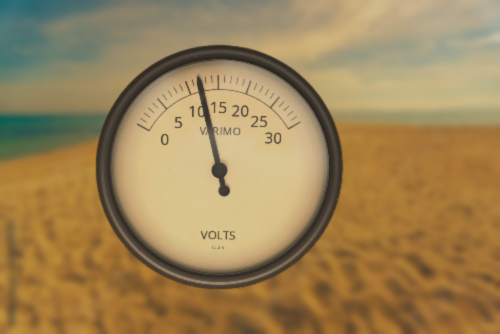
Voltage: value=12 unit=V
